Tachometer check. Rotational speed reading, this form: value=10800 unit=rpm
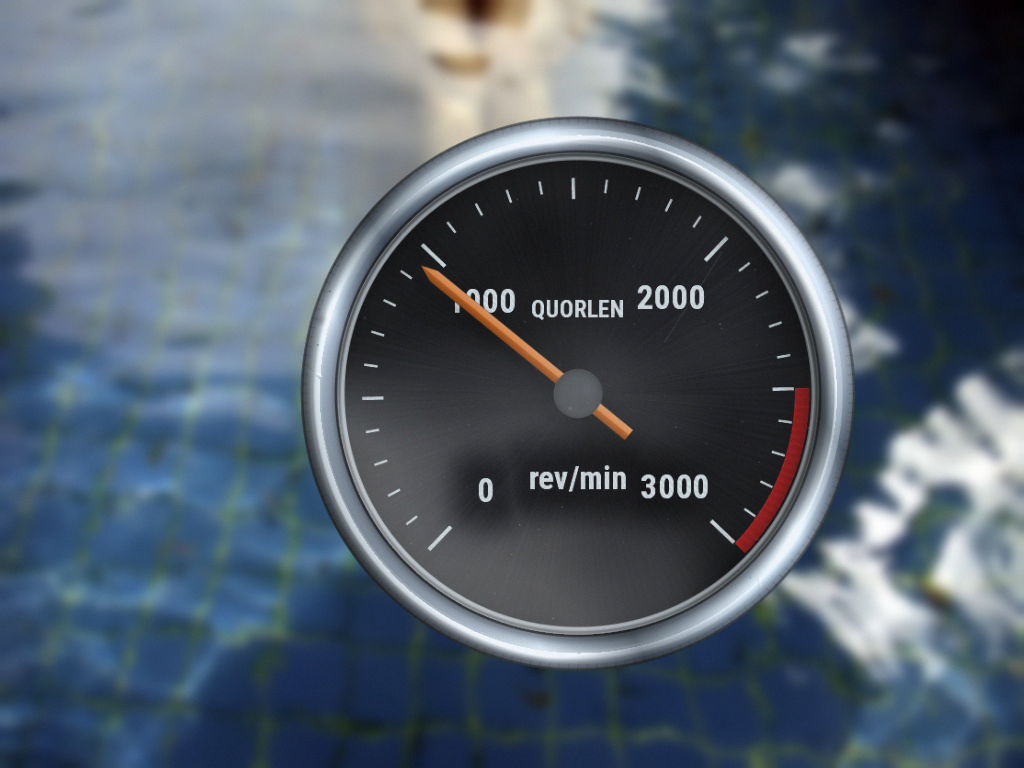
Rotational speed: value=950 unit=rpm
